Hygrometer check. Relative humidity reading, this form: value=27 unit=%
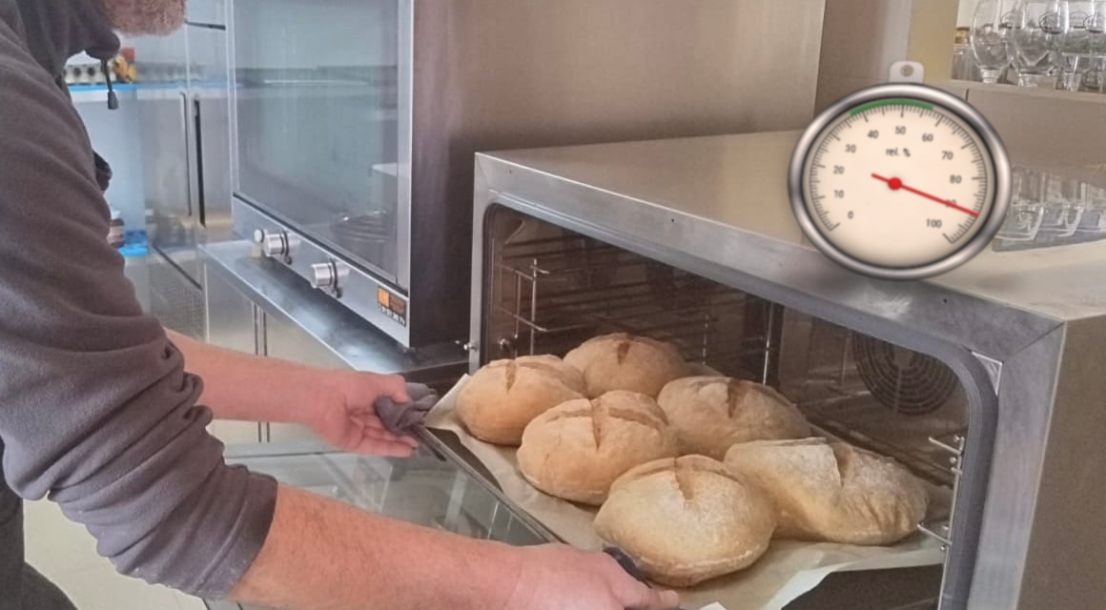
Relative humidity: value=90 unit=%
